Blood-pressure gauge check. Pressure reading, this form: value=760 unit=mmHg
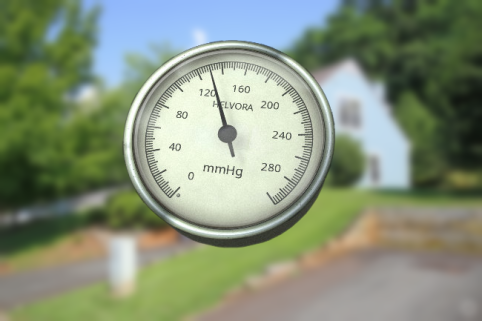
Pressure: value=130 unit=mmHg
